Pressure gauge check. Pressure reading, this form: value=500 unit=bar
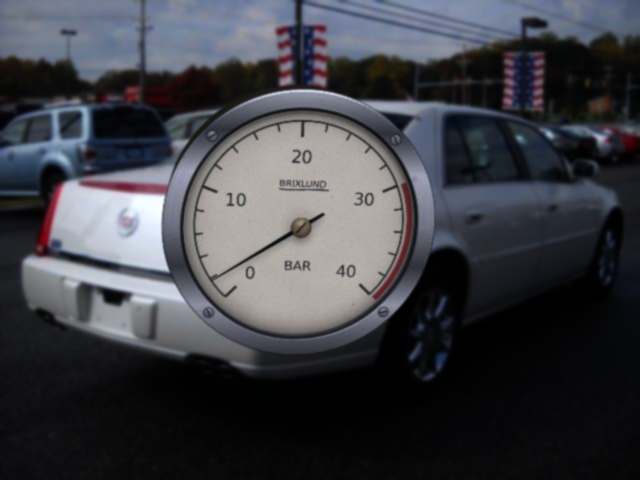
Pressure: value=2 unit=bar
